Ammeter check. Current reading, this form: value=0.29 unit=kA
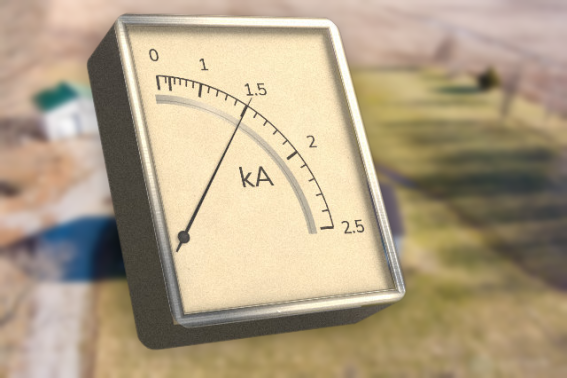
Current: value=1.5 unit=kA
